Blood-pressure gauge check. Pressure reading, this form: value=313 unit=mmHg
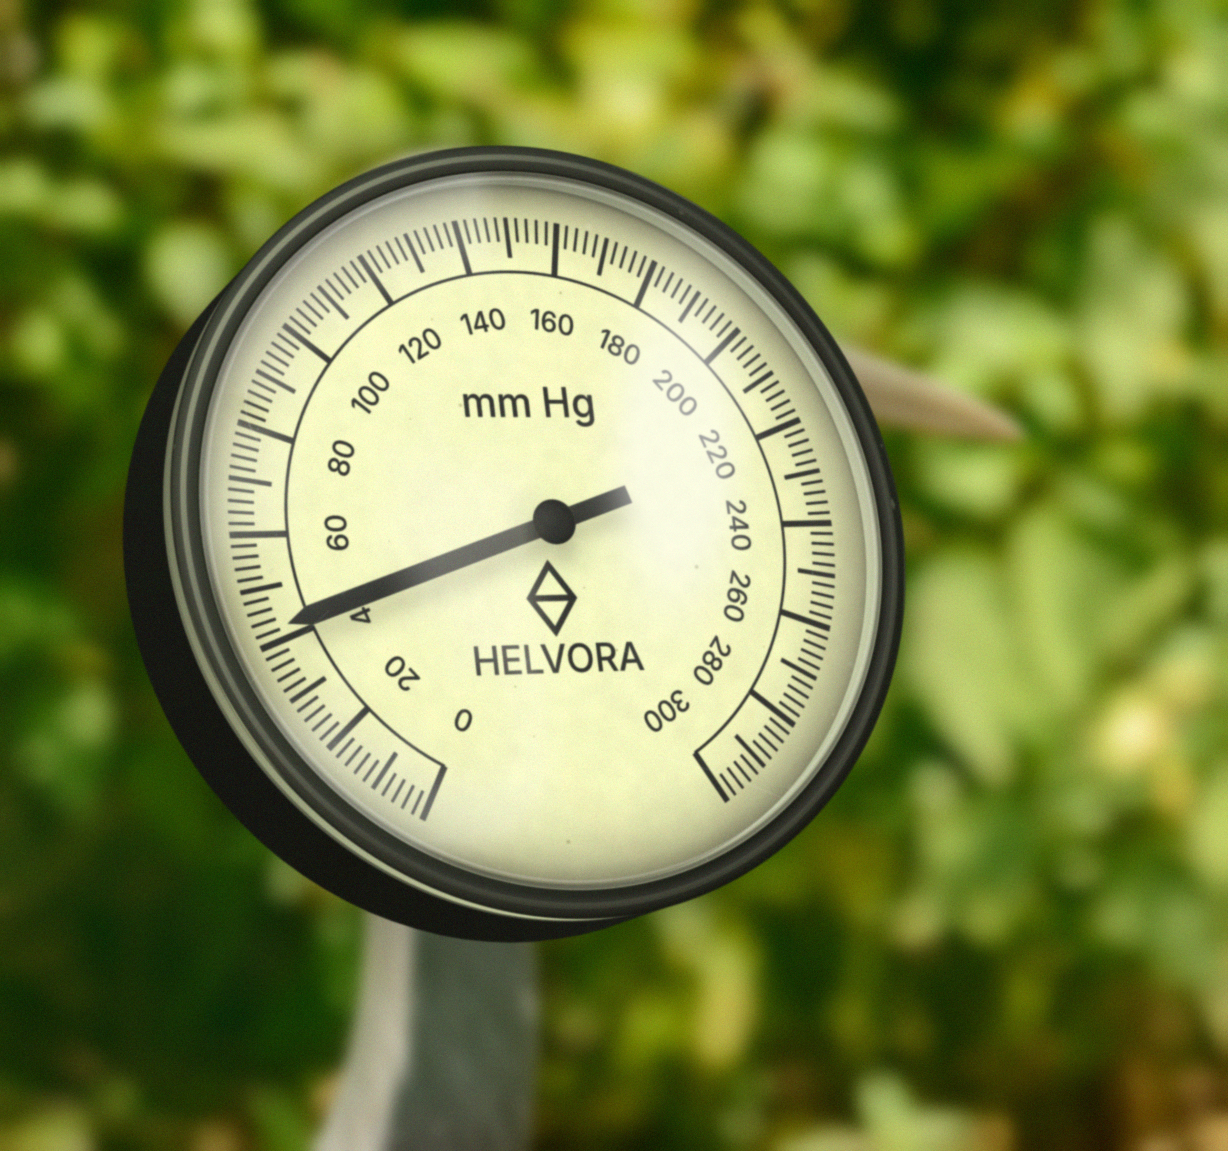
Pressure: value=42 unit=mmHg
